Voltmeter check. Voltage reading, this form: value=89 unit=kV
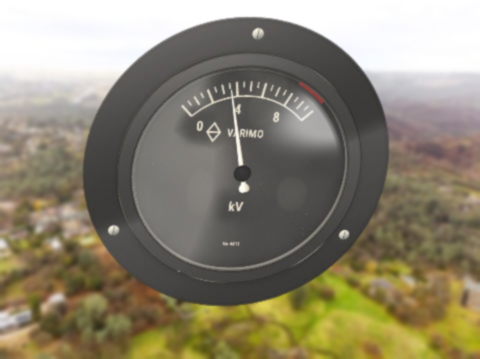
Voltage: value=3.5 unit=kV
